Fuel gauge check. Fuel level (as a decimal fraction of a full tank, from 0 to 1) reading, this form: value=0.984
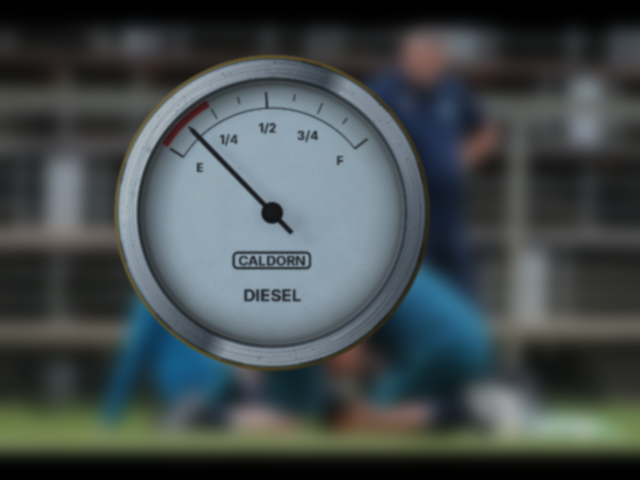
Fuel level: value=0.125
